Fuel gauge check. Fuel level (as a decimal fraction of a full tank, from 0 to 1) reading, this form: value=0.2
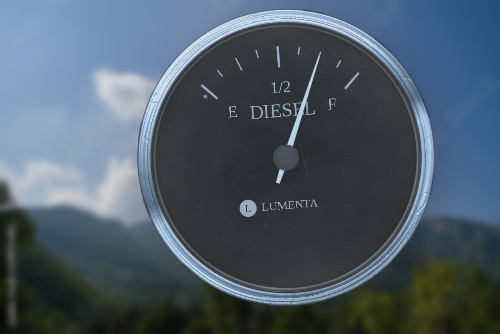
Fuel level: value=0.75
